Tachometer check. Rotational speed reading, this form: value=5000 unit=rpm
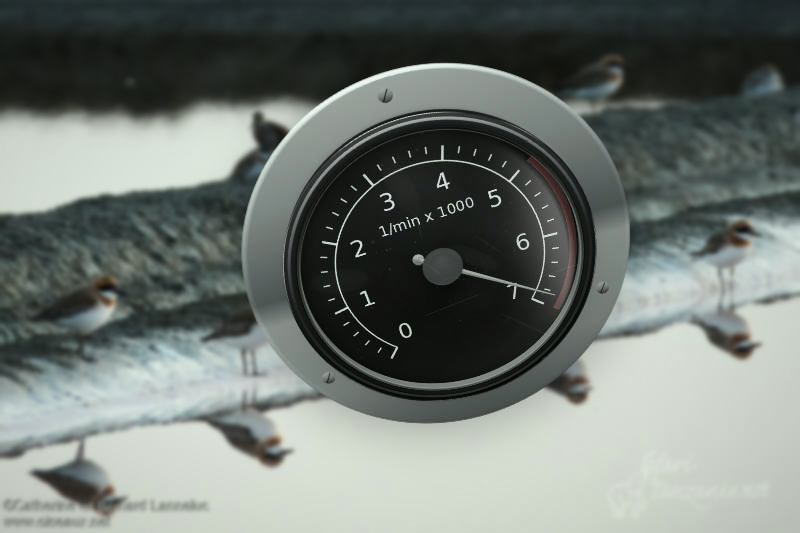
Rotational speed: value=6800 unit=rpm
